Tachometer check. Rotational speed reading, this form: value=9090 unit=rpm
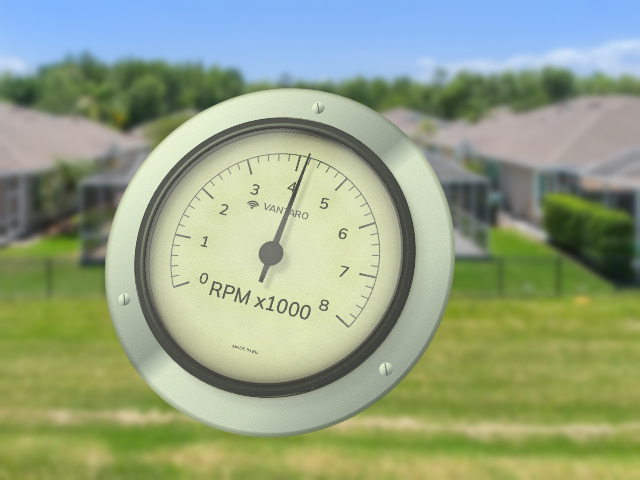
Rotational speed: value=4200 unit=rpm
